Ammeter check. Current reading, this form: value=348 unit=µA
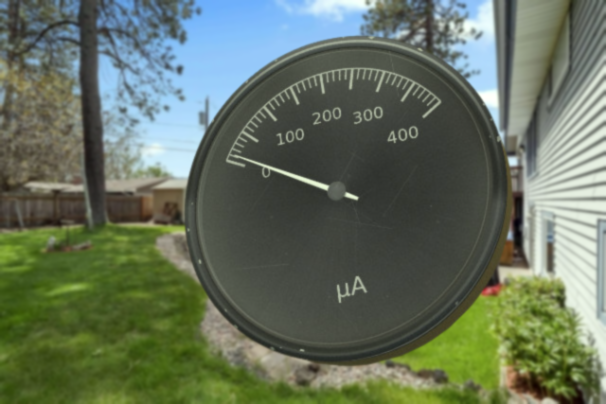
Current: value=10 unit=µA
